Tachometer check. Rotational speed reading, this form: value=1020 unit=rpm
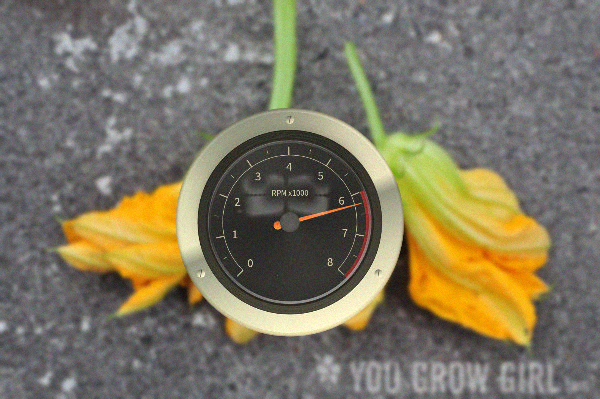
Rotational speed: value=6250 unit=rpm
